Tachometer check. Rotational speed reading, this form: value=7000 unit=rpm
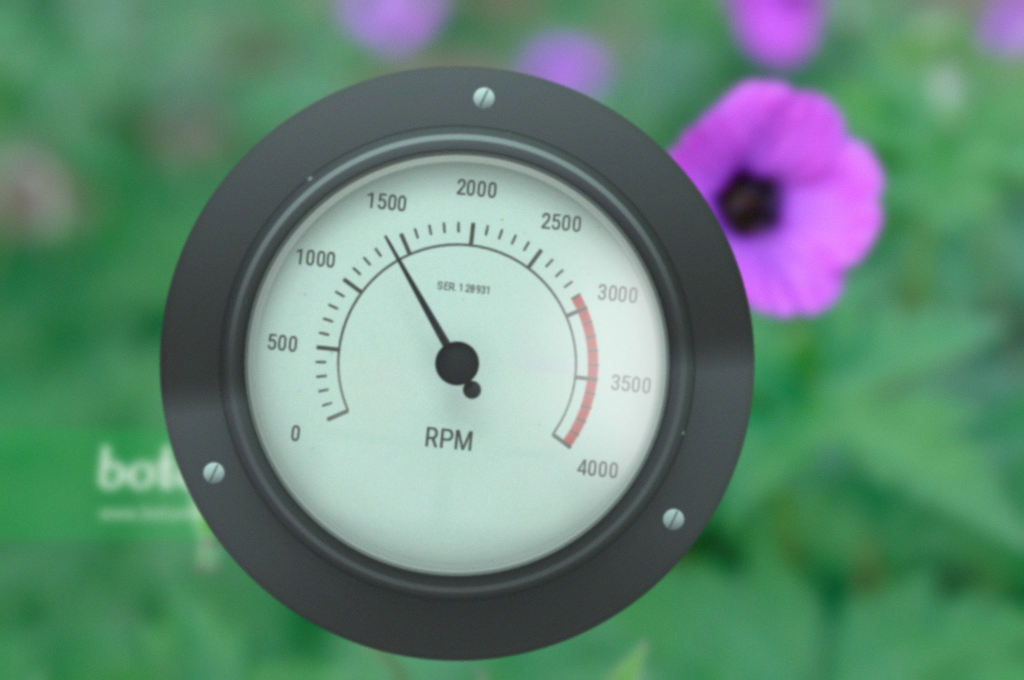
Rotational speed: value=1400 unit=rpm
